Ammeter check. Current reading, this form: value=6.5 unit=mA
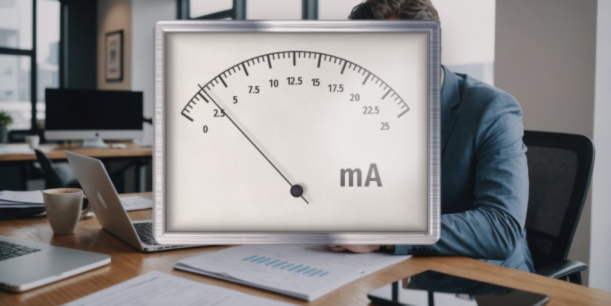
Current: value=3 unit=mA
